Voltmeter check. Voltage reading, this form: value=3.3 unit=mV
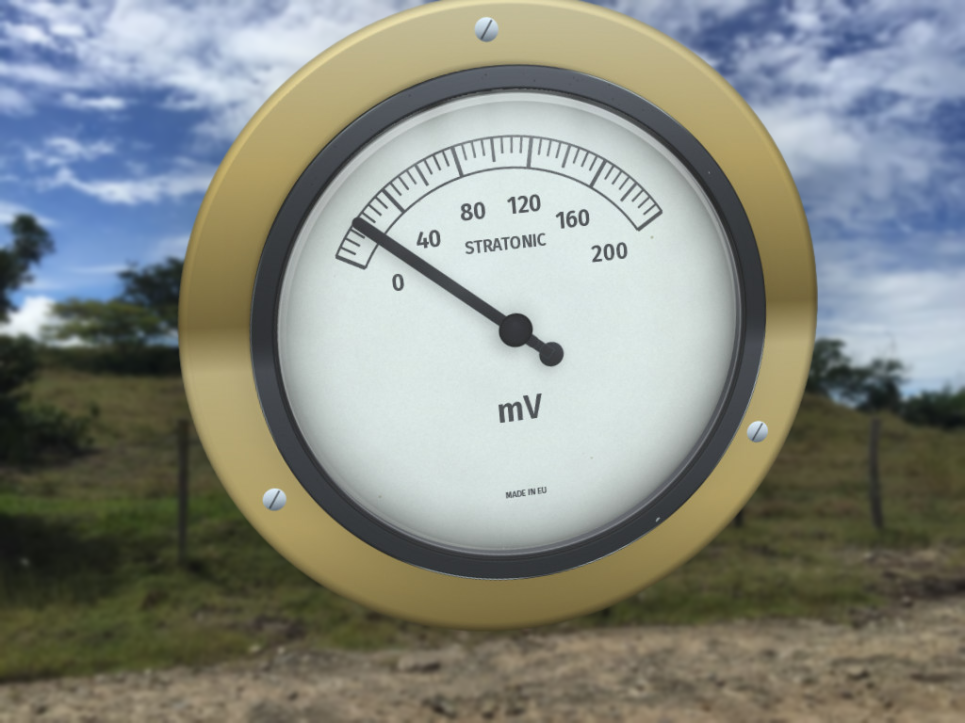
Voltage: value=20 unit=mV
